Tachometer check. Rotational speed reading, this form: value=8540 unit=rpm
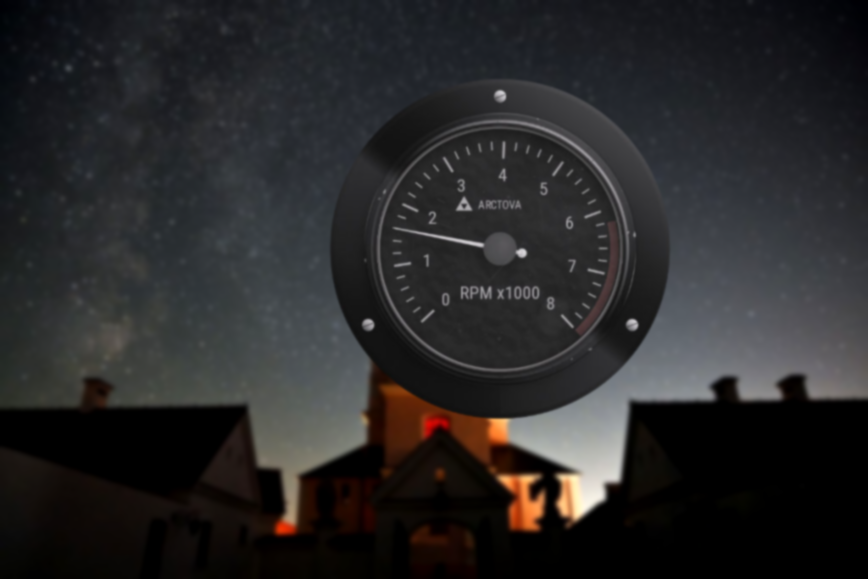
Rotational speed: value=1600 unit=rpm
